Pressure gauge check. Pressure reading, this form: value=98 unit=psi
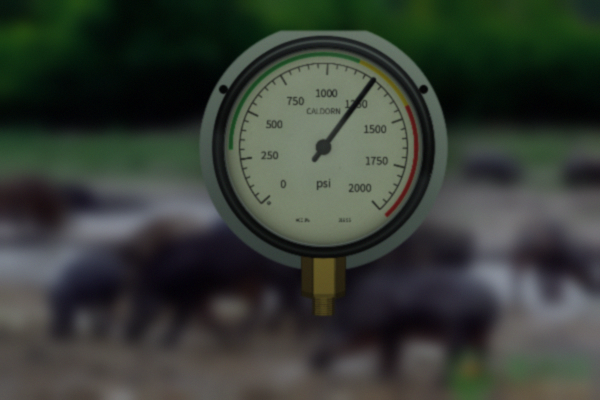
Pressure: value=1250 unit=psi
